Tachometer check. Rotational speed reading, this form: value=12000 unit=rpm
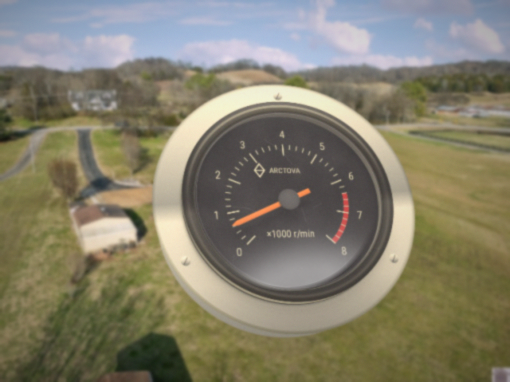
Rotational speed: value=600 unit=rpm
